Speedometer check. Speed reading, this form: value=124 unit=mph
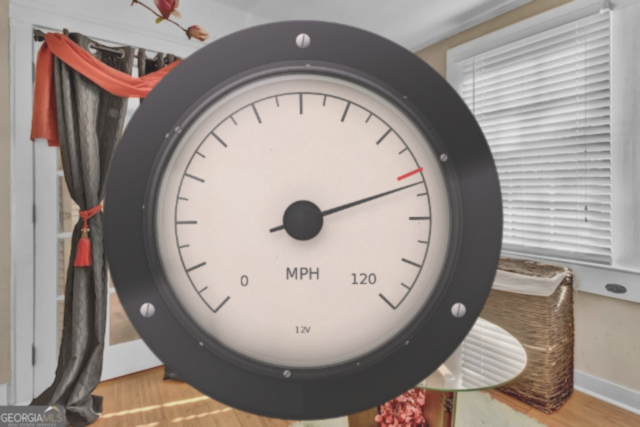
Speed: value=92.5 unit=mph
